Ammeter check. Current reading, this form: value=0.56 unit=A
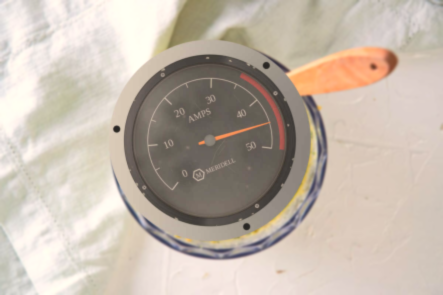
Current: value=45 unit=A
